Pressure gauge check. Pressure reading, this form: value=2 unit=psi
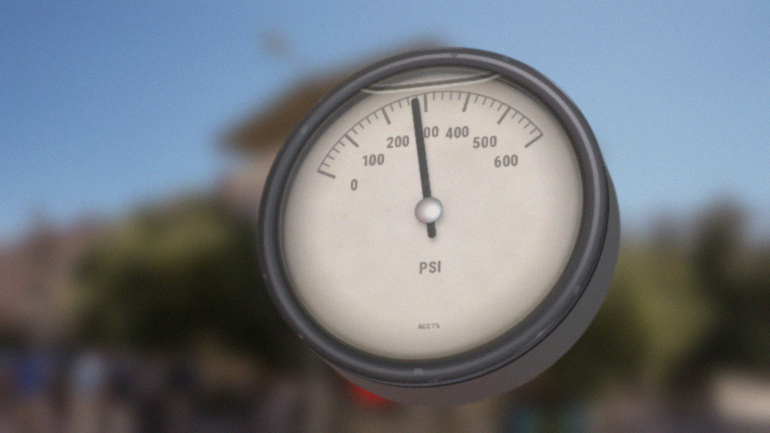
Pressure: value=280 unit=psi
